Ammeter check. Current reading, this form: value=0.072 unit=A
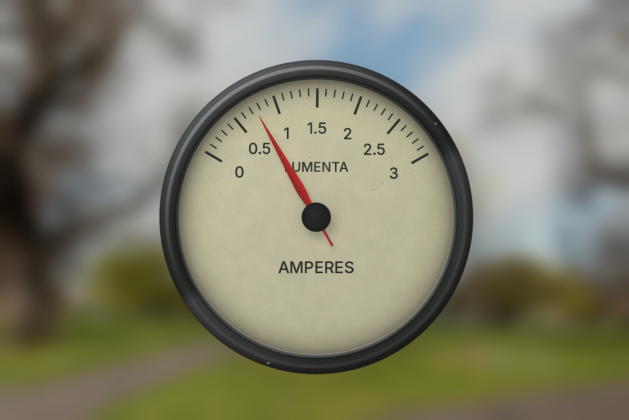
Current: value=0.75 unit=A
